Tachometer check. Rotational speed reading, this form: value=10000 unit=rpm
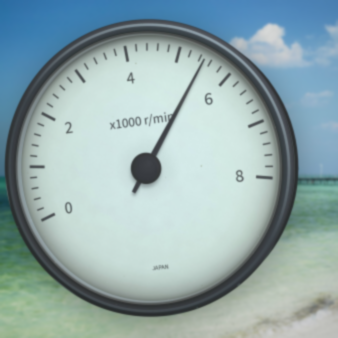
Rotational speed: value=5500 unit=rpm
